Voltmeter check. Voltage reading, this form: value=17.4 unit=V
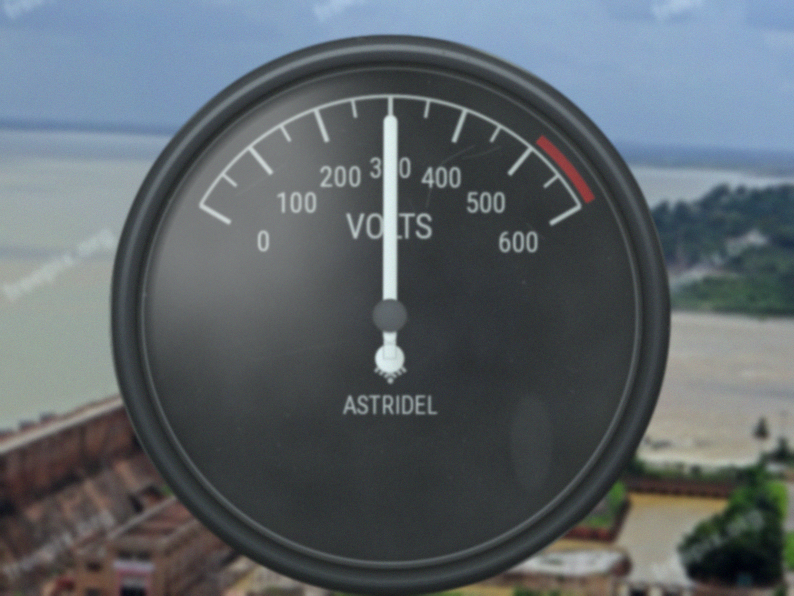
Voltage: value=300 unit=V
